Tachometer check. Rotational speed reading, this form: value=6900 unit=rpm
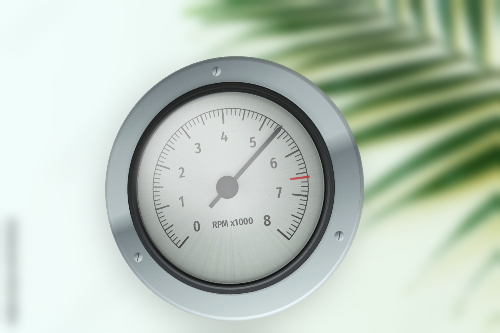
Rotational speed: value=5400 unit=rpm
